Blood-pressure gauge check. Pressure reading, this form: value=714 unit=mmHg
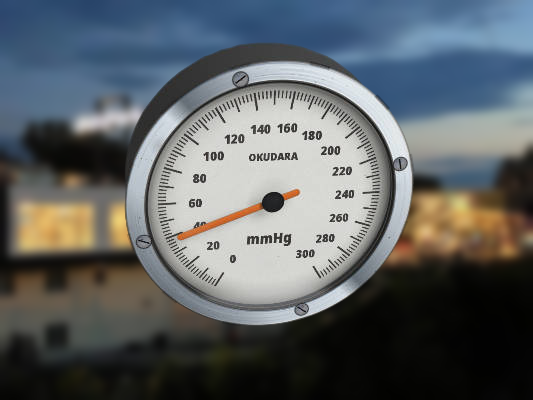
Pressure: value=40 unit=mmHg
